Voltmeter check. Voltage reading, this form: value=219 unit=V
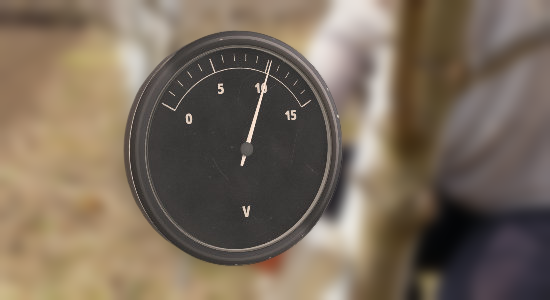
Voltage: value=10 unit=V
